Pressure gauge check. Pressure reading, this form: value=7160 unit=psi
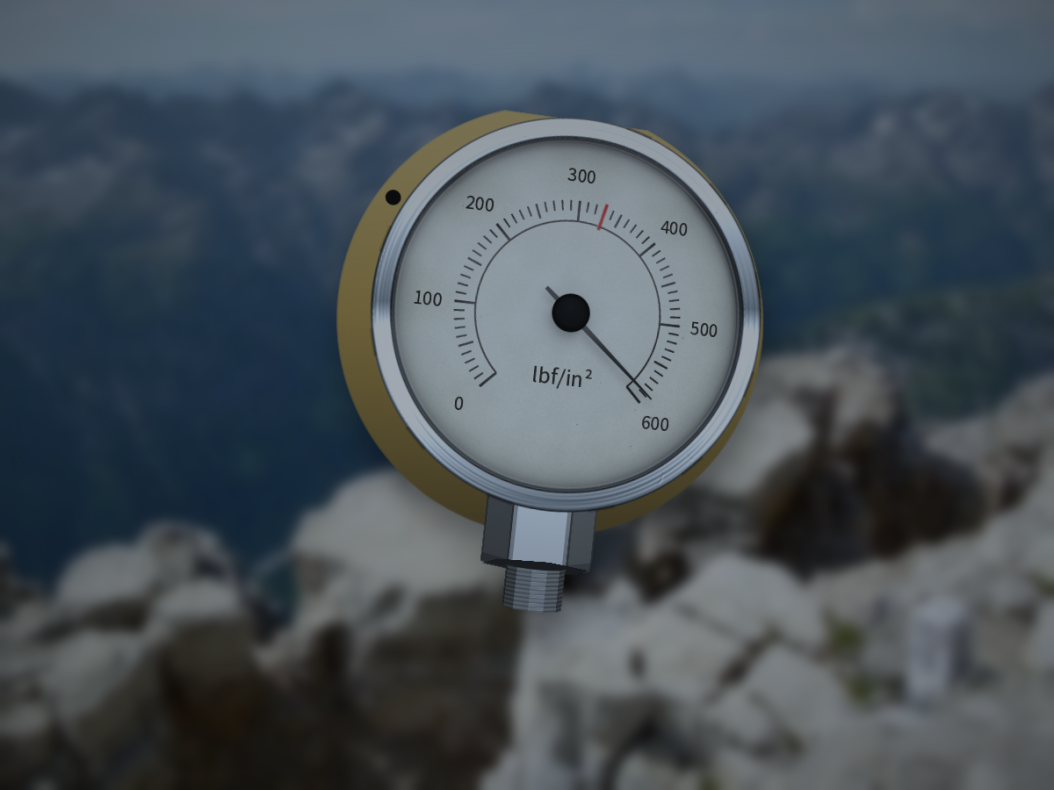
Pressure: value=590 unit=psi
